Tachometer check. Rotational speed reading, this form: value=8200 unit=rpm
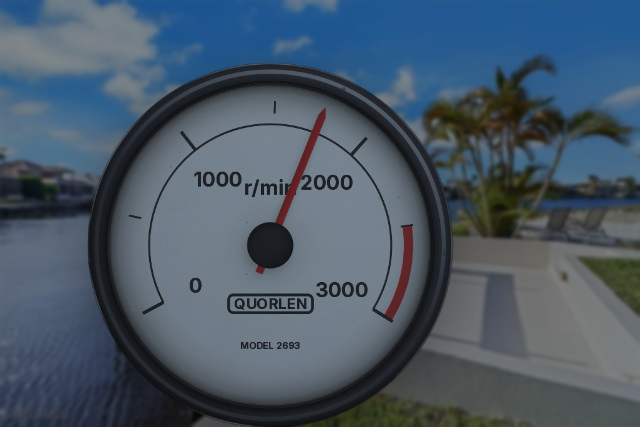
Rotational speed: value=1750 unit=rpm
